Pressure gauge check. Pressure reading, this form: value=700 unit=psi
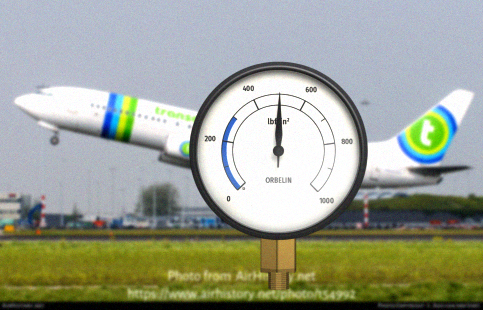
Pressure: value=500 unit=psi
